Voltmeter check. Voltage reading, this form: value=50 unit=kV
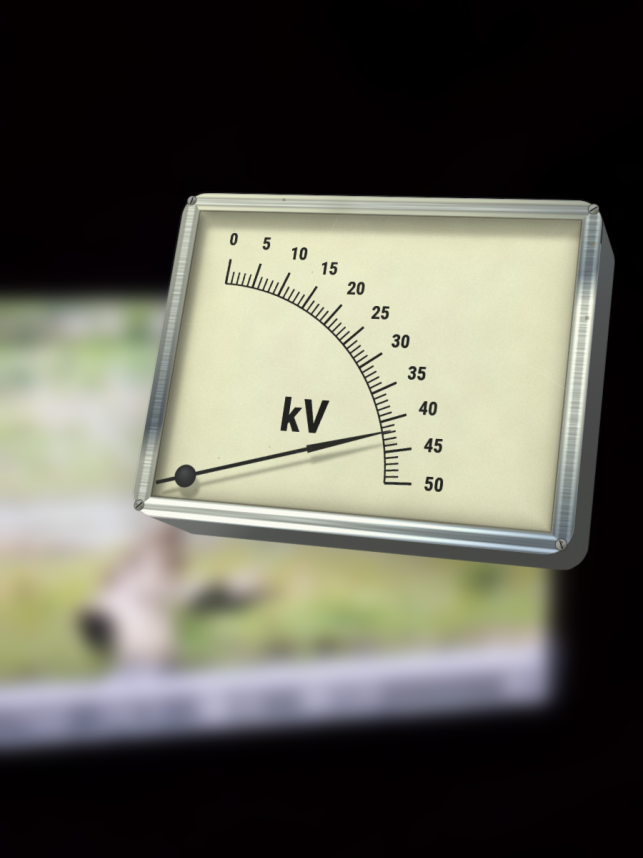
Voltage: value=42 unit=kV
